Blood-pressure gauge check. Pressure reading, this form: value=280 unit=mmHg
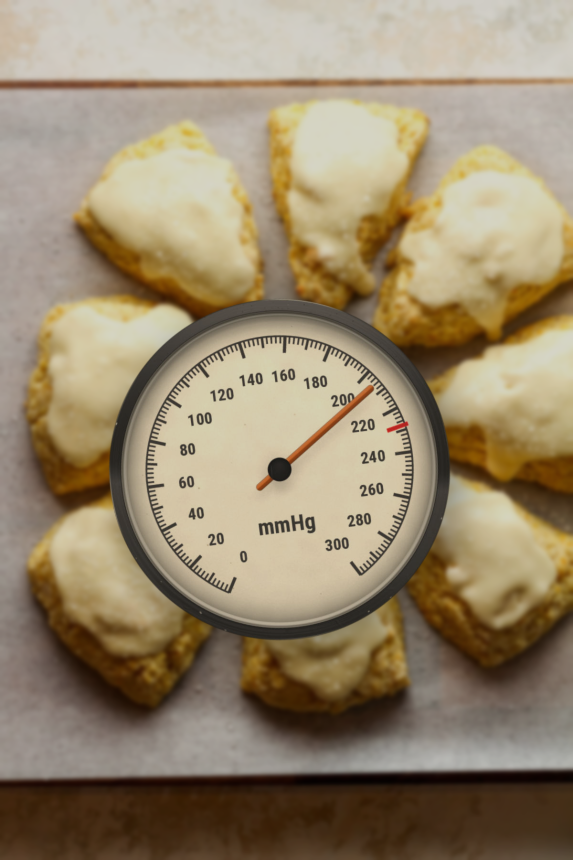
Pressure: value=206 unit=mmHg
